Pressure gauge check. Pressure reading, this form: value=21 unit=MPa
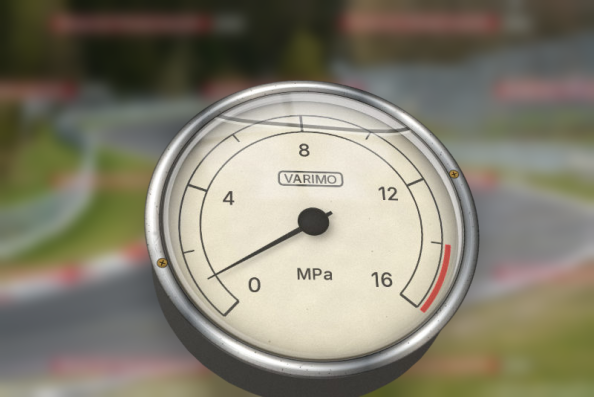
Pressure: value=1 unit=MPa
